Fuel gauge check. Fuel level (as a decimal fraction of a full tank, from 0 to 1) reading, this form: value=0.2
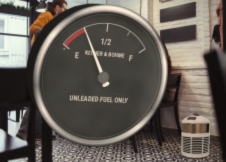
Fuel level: value=0.25
